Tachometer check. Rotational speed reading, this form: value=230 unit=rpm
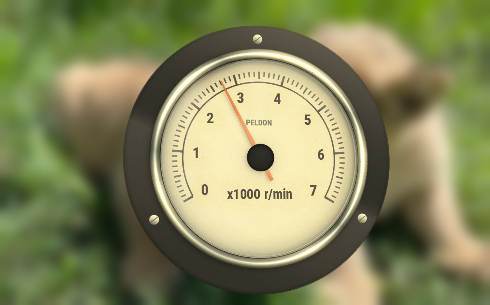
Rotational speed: value=2700 unit=rpm
